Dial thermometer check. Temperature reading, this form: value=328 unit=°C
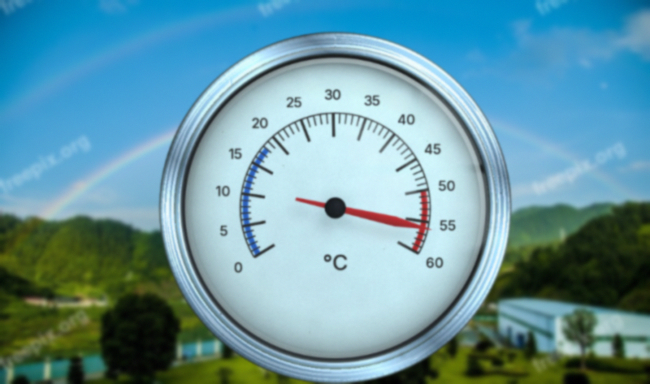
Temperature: value=56 unit=°C
